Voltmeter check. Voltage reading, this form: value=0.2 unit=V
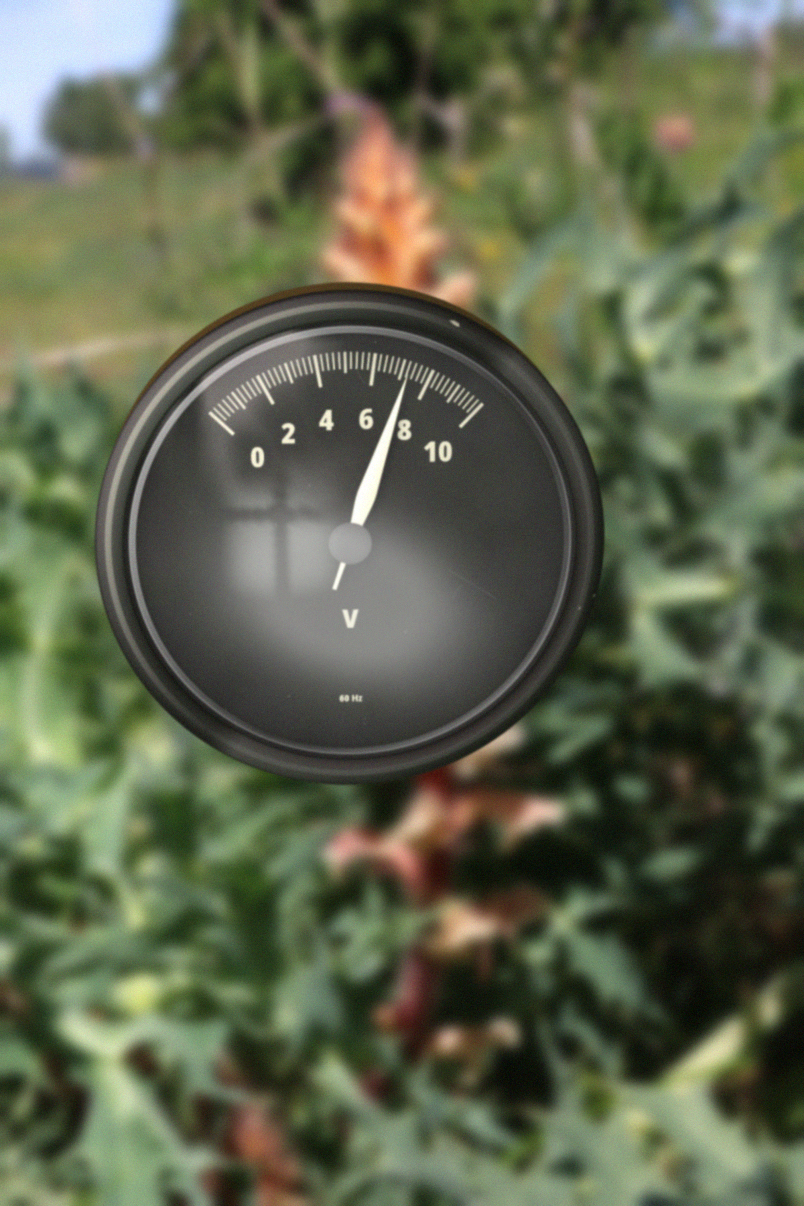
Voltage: value=7.2 unit=V
